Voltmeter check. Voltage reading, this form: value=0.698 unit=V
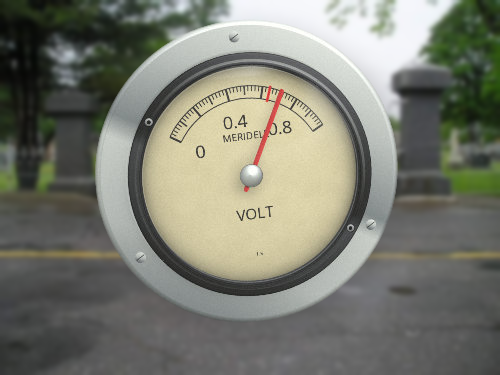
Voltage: value=0.7 unit=V
